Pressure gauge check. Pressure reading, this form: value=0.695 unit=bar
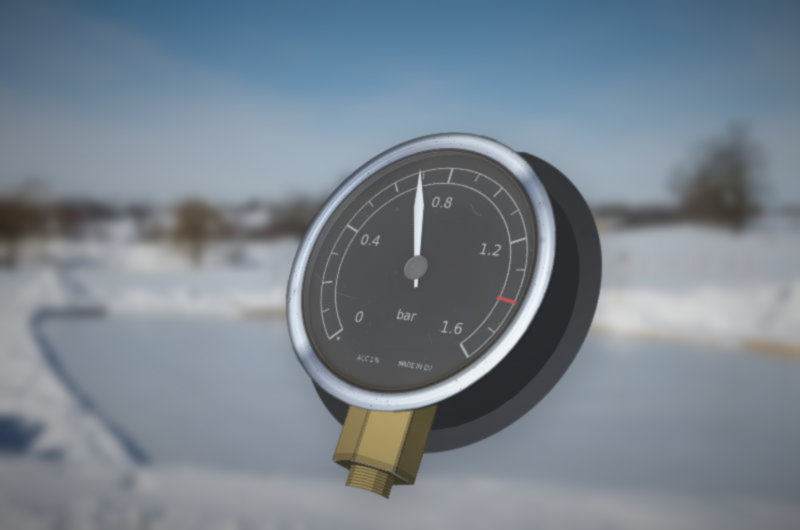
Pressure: value=0.7 unit=bar
